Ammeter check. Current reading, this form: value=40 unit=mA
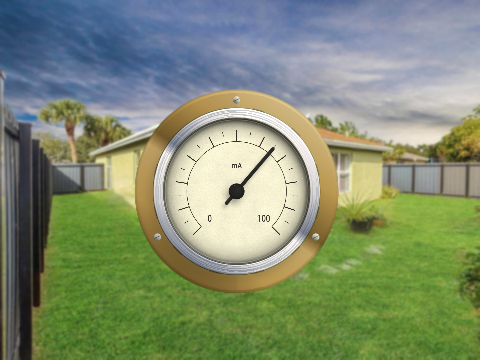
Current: value=65 unit=mA
